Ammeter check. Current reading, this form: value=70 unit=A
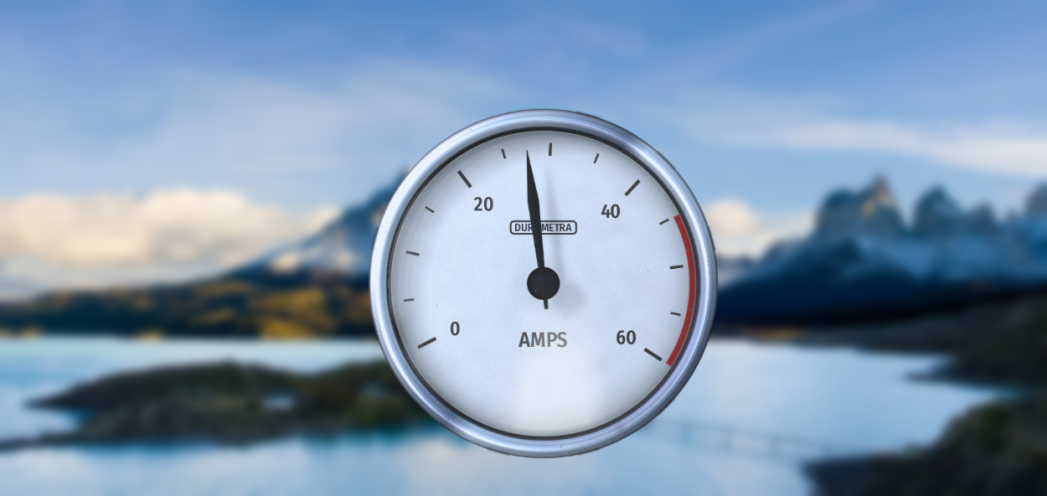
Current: value=27.5 unit=A
